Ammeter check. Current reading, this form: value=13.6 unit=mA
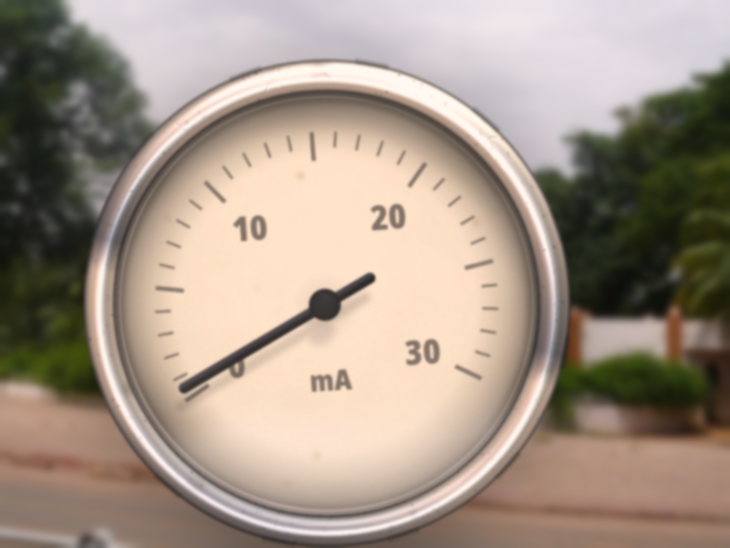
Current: value=0.5 unit=mA
